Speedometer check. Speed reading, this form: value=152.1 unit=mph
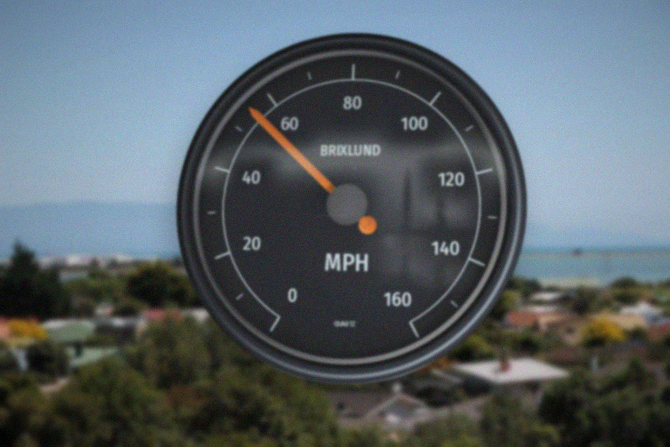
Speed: value=55 unit=mph
